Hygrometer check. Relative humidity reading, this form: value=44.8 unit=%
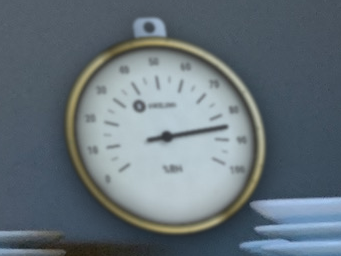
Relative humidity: value=85 unit=%
